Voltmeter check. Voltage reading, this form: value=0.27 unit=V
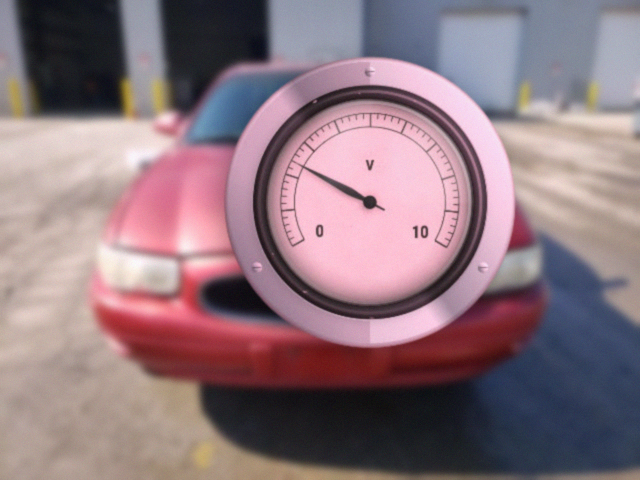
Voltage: value=2.4 unit=V
